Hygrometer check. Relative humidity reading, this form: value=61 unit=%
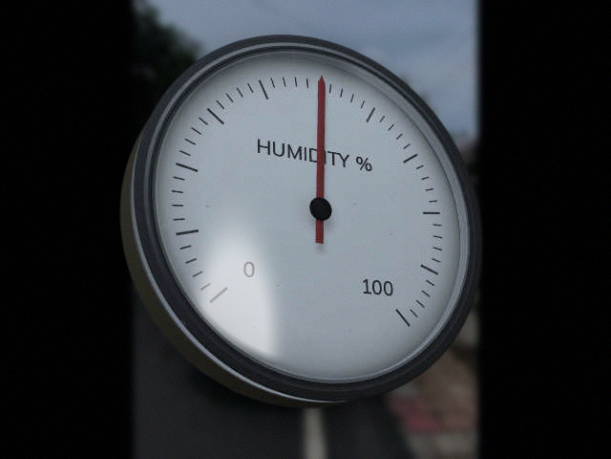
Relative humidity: value=50 unit=%
